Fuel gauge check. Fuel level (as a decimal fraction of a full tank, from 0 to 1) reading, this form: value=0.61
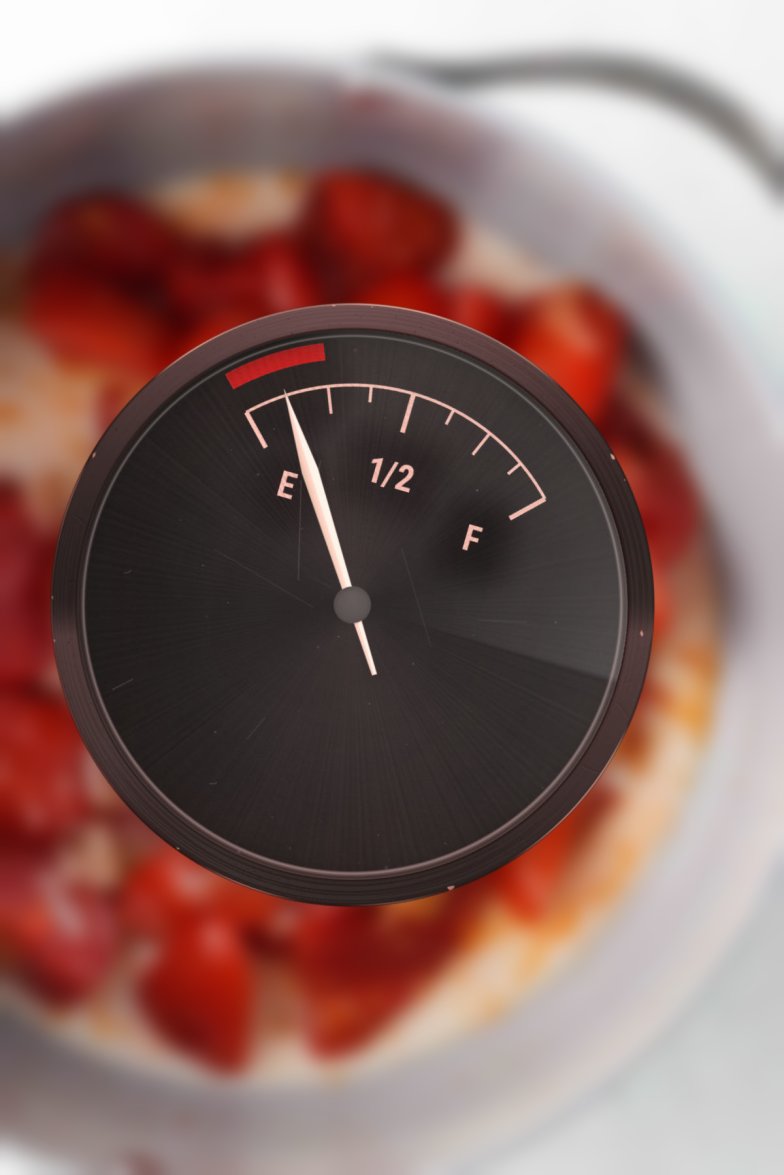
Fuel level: value=0.125
